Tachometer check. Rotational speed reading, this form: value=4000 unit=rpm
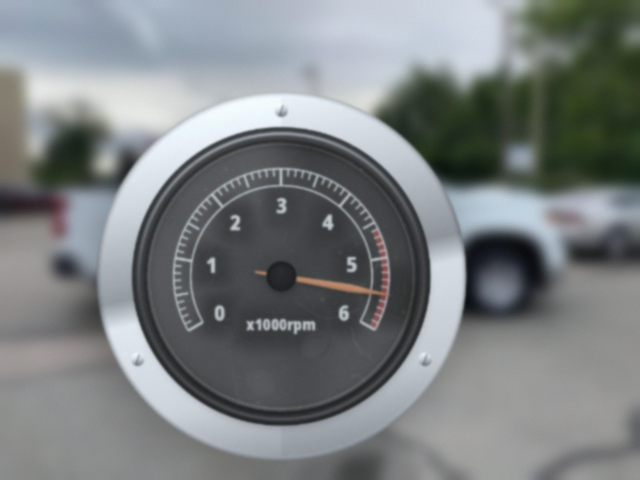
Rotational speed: value=5500 unit=rpm
